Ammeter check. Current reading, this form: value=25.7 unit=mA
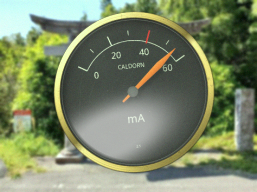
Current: value=55 unit=mA
